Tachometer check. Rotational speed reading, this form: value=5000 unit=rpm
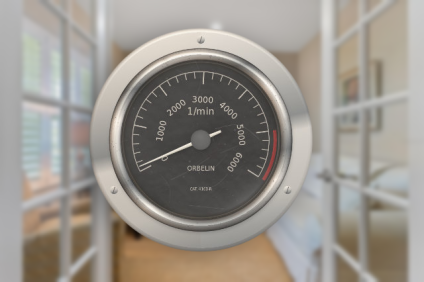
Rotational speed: value=100 unit=rpm
